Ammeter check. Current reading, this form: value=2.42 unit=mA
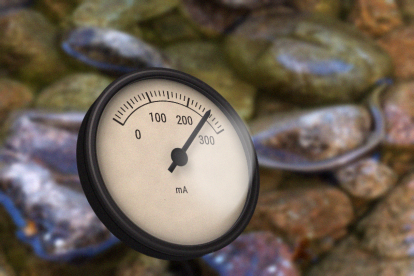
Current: value=250 unit=mA
